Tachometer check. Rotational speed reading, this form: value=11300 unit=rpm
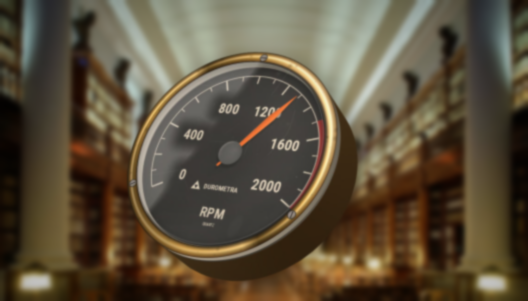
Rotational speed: value=1300 unit=rpm
